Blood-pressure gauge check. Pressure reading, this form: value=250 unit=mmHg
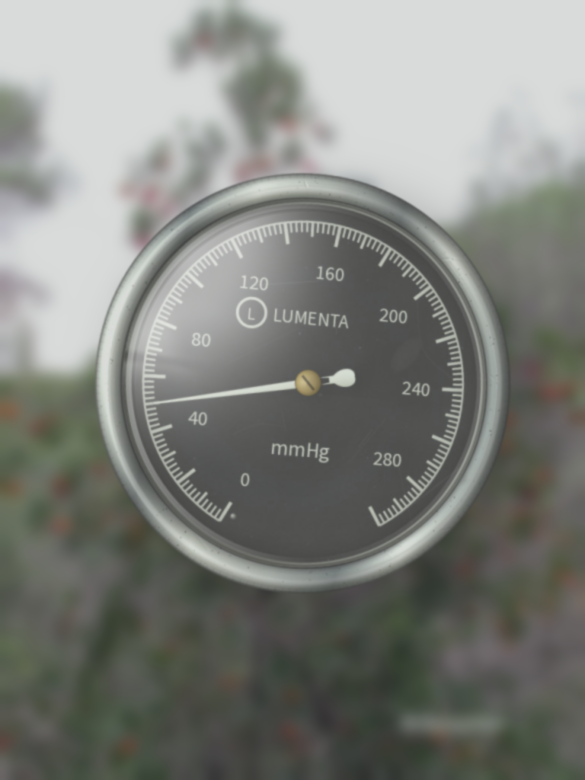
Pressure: value=50 unit=mmHg
